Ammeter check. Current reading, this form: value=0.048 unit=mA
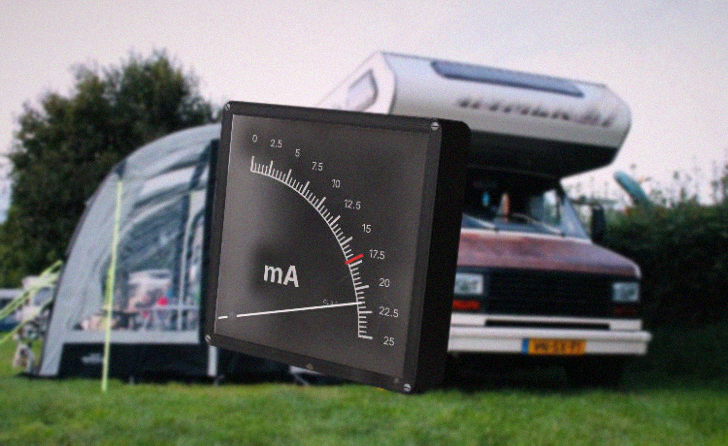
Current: value=21.5 unit=mA
